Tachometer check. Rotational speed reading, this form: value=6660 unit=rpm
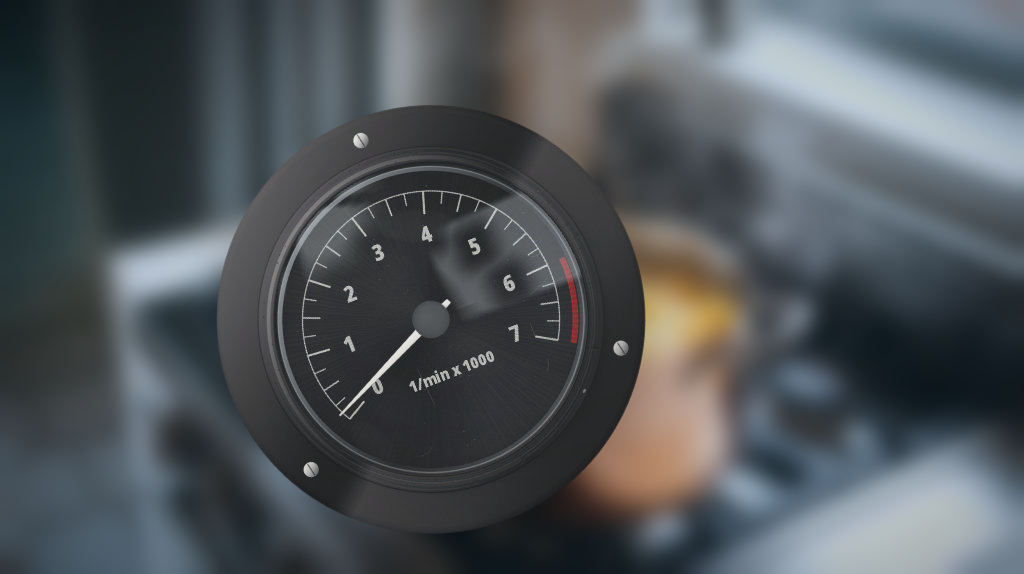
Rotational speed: value=125 unit=rpm
